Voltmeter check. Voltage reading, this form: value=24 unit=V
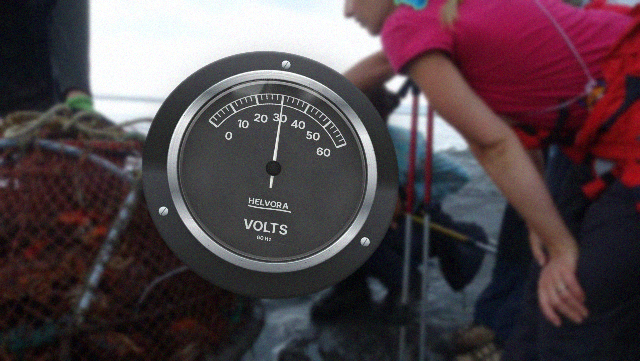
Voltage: value=30 unit=V
